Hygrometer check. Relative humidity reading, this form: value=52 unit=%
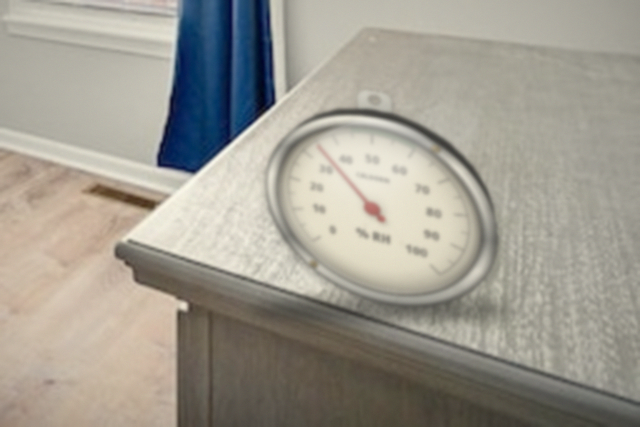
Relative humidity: value=35 unit=%
